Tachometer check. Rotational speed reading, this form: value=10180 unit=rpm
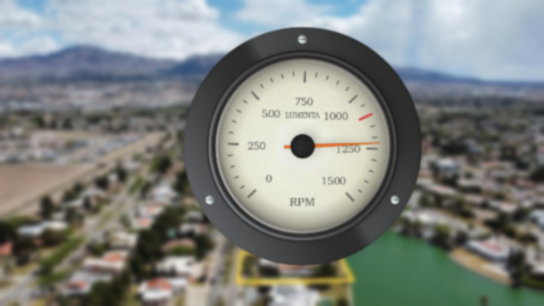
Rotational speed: value=1225 unit=rpm
